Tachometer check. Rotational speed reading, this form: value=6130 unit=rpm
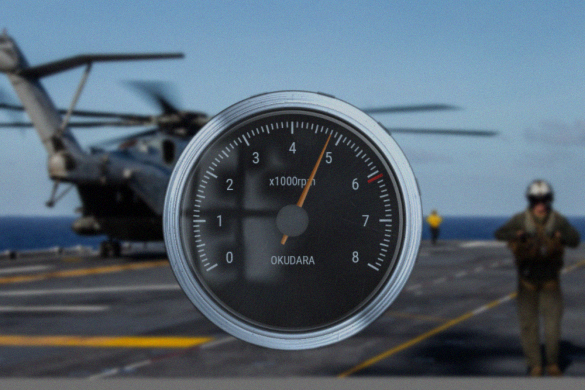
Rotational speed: value=4800 unit=rpm
